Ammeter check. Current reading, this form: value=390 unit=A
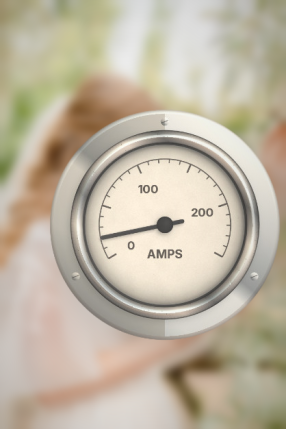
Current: value=20 unit=A
